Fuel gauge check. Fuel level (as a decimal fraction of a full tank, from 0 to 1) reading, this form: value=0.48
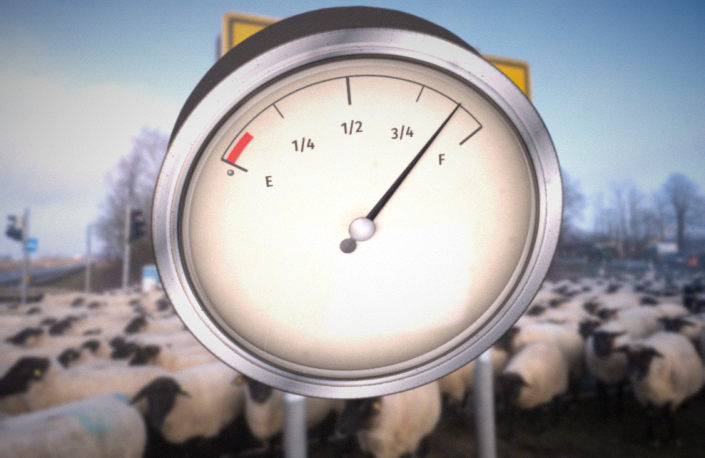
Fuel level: value=0.875
